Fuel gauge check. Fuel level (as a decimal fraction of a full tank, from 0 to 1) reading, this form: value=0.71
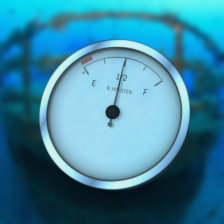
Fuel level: value=0.5
